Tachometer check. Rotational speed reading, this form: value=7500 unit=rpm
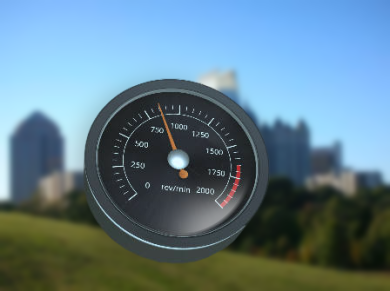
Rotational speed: value=850 unit=rpm
